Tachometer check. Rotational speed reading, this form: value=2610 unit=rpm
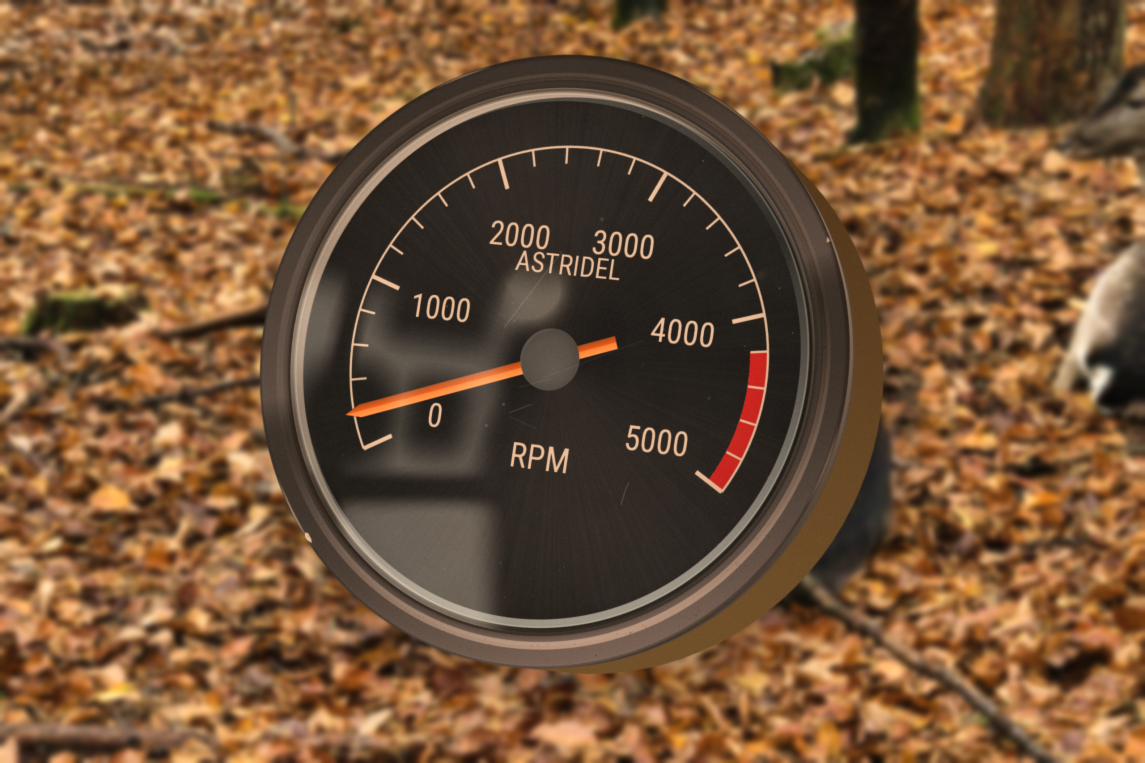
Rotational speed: value=200 unit=rpm
